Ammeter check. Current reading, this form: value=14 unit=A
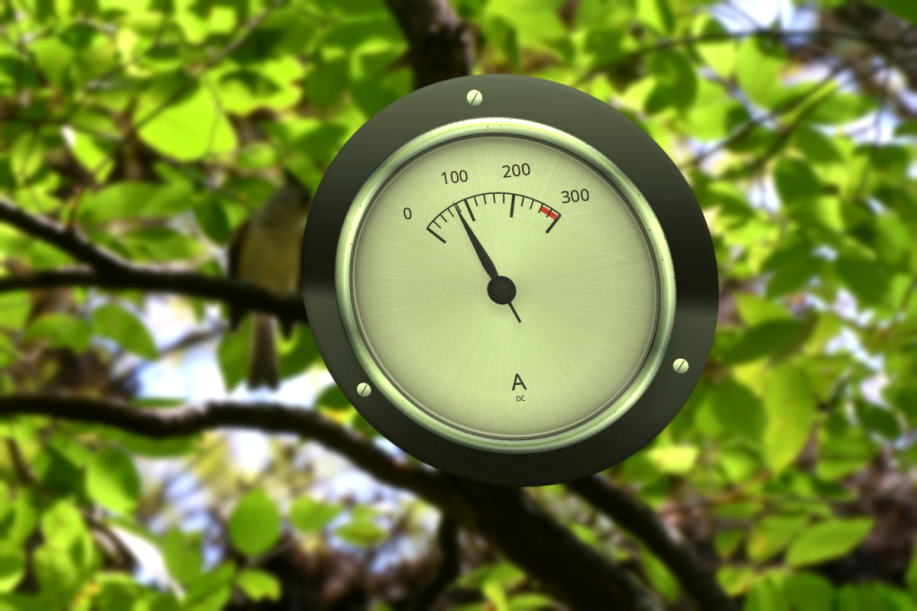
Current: value=80 unit=A
